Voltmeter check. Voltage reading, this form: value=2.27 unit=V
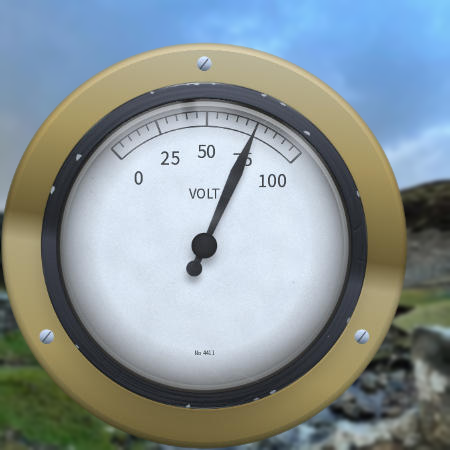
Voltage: value=75 unit=V
